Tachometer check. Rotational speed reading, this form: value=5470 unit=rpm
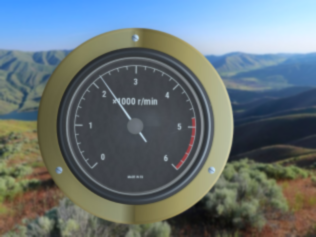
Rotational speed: value=2200 unit=rpm
